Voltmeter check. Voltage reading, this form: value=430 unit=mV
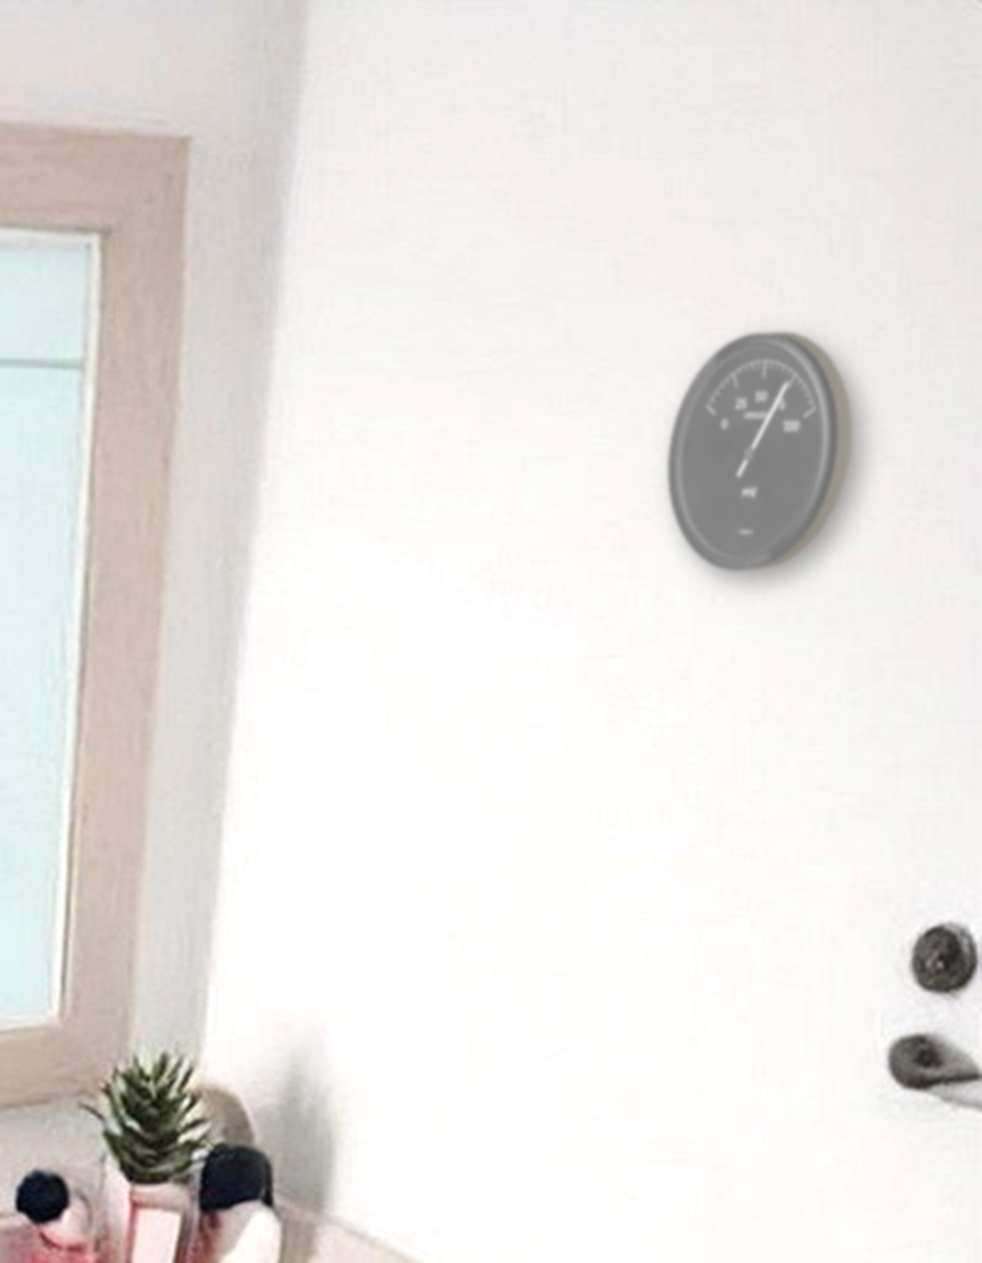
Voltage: value=75 unit=mV
